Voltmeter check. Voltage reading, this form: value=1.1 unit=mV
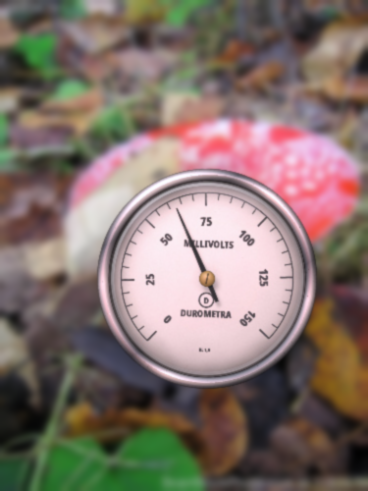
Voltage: value=62.5 unit=mV
